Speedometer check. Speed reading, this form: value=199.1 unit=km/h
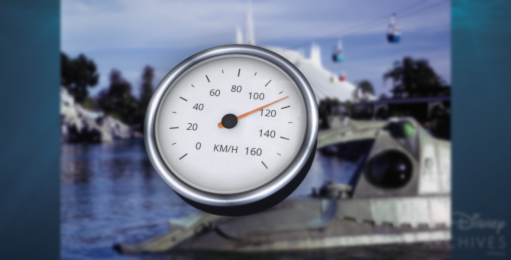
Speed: value=115 unit=km/h
